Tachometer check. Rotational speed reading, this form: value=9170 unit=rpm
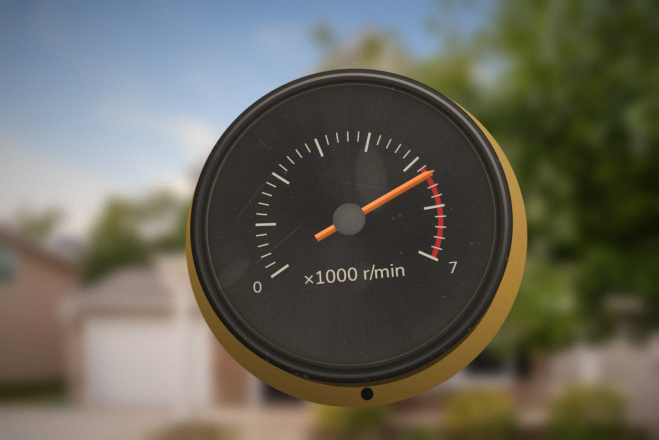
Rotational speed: value=5400 unit=rpm
